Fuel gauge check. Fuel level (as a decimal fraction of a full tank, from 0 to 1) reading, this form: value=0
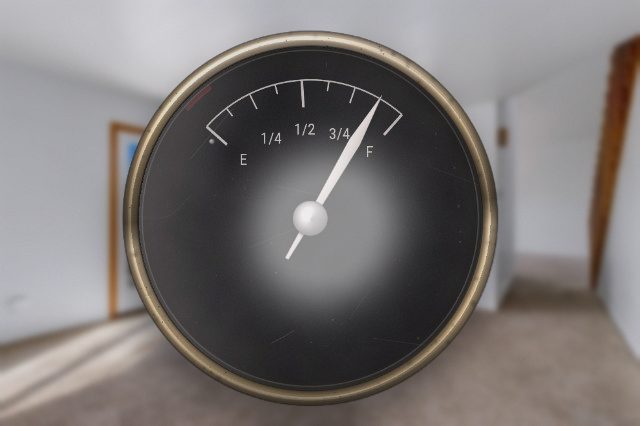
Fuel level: value=0.875
